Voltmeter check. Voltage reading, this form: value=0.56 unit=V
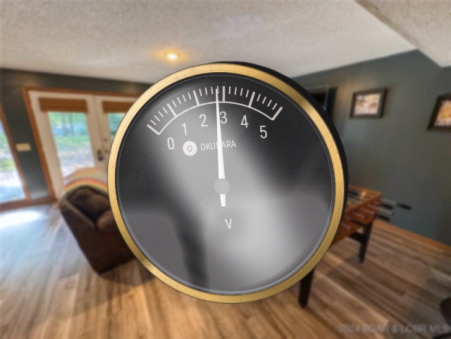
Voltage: value=2.8 unit=V
